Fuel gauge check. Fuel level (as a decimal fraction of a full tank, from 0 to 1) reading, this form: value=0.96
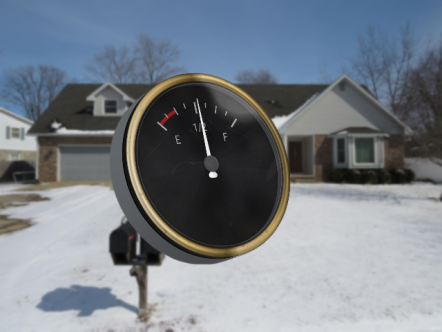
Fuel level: value=0.5
